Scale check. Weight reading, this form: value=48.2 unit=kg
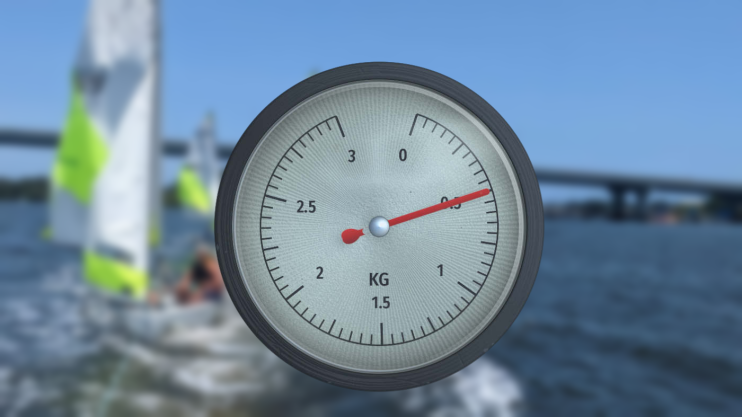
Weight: value=0.5 unit=kg
